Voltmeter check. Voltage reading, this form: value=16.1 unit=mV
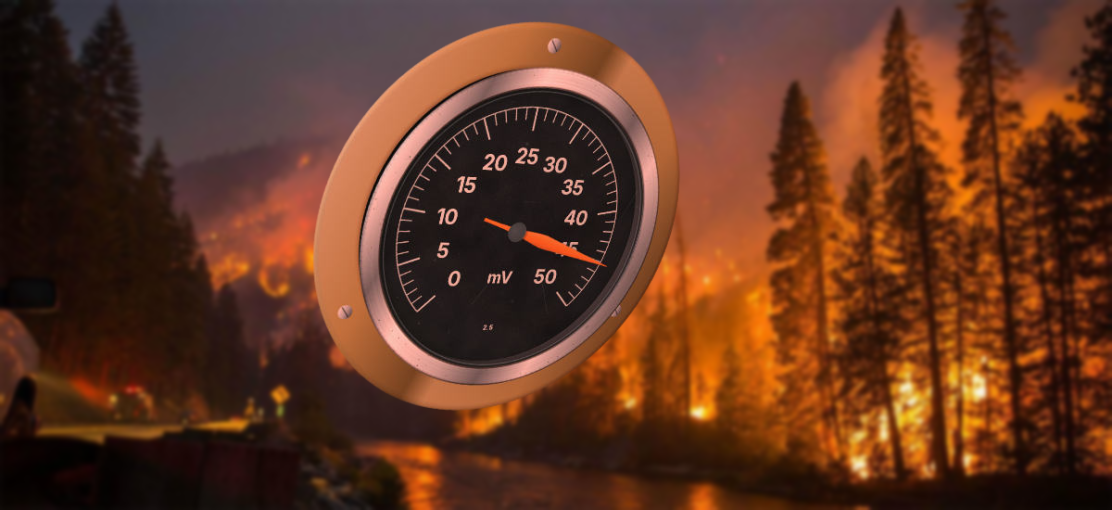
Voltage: value=45 unit=mV
